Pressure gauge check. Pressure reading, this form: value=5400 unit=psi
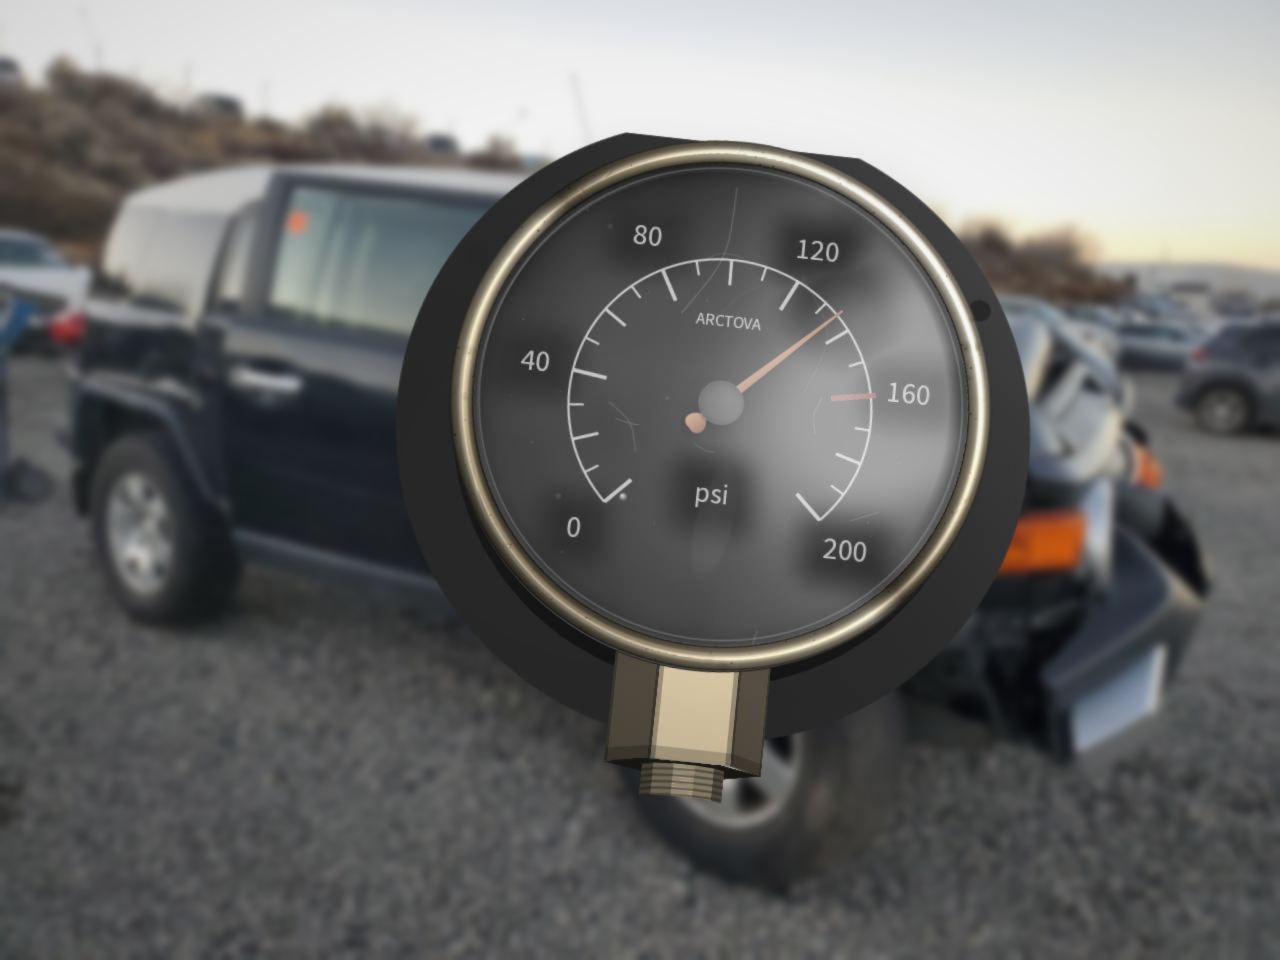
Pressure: value=135 unit=psi
